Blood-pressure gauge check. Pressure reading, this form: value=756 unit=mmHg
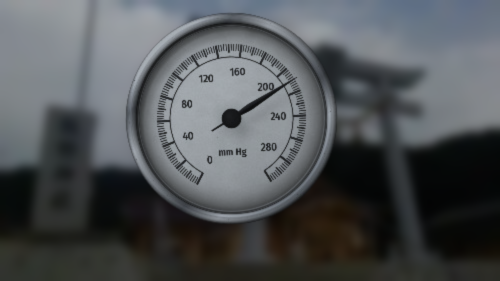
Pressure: value=210 unit=mmHg
